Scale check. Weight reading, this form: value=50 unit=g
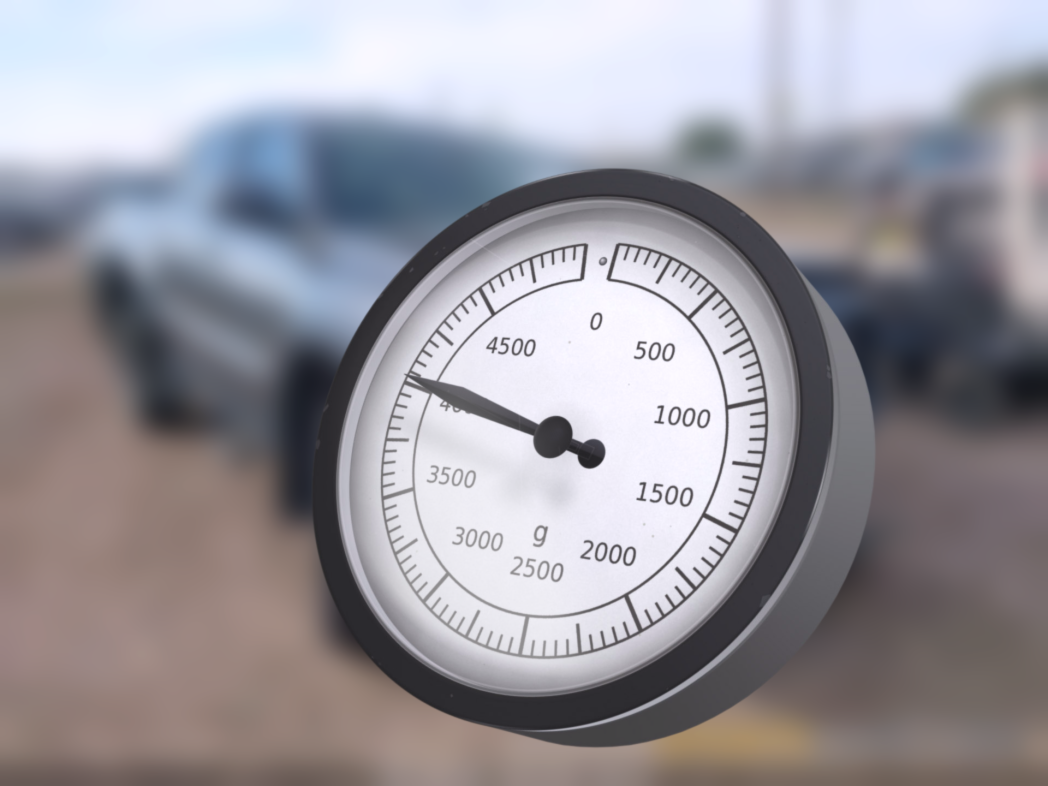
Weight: value=4025 unit=g
